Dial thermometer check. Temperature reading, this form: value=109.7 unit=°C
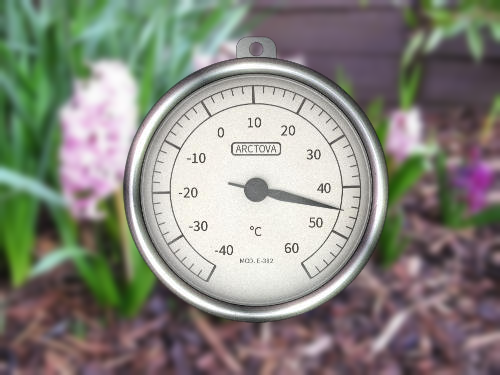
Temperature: value=45 unit=°C
